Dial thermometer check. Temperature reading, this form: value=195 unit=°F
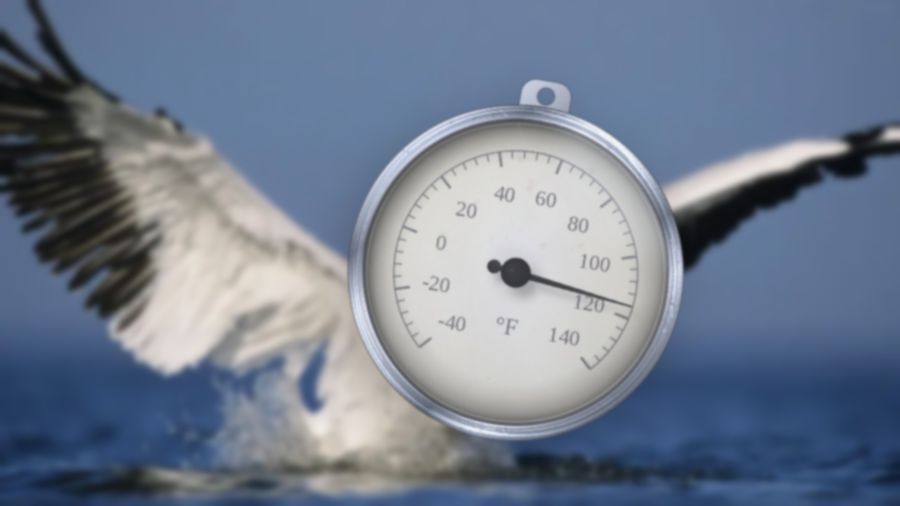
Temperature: value=116 unit=°F
